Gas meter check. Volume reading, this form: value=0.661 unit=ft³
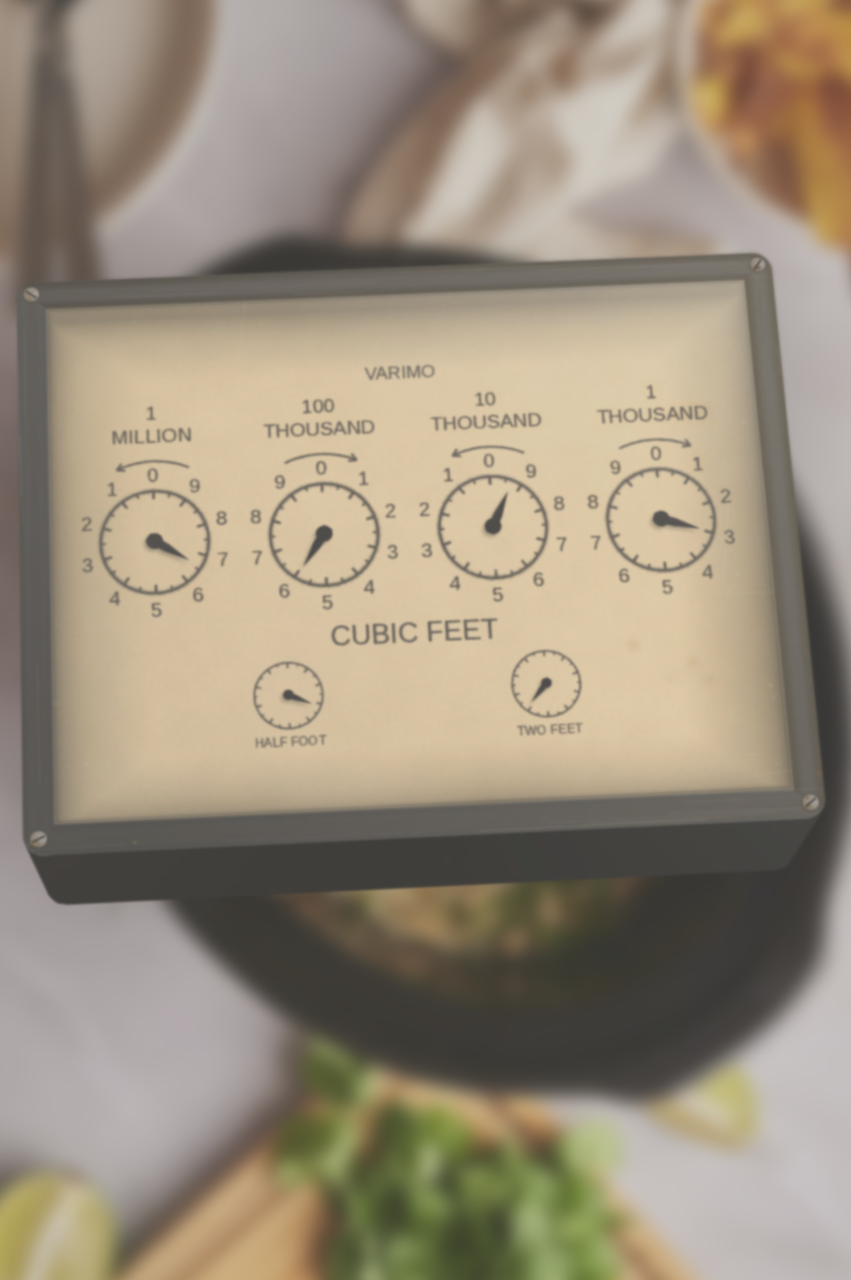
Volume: value=659300 unit=ft³
